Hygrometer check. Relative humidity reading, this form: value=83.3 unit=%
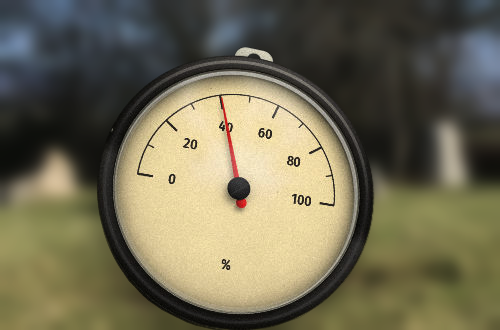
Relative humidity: value=40 unit=%
